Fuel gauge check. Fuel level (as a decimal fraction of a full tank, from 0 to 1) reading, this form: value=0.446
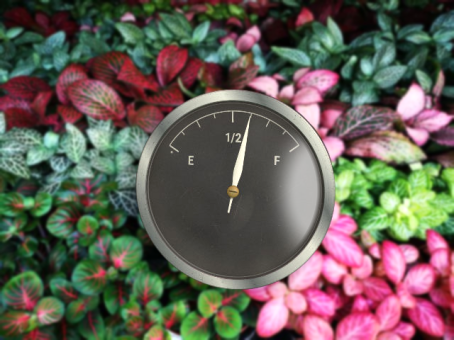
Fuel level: value=0.625
